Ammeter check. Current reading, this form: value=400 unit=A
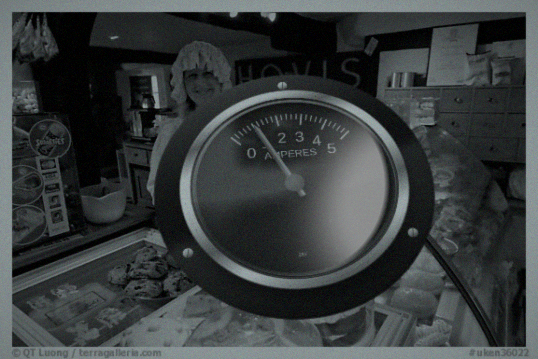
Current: value=1 unit=A
